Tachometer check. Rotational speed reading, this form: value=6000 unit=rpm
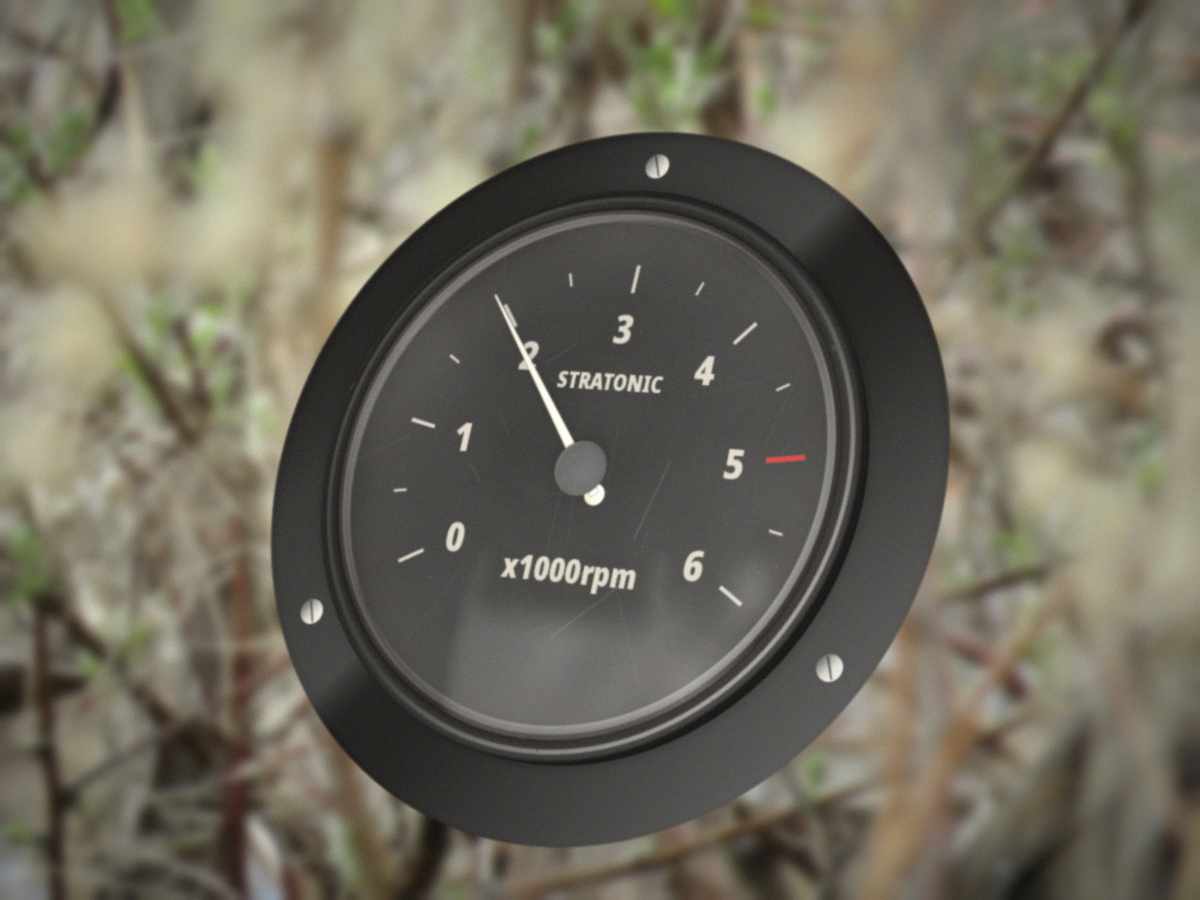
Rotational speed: value=2000 unit=rpm
